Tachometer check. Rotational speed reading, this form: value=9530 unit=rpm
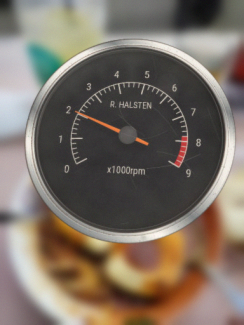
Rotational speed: value=2000 unit=rpm
